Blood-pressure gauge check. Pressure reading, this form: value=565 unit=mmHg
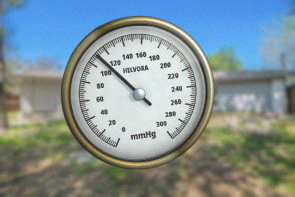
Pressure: value=110 unit=mmHg
